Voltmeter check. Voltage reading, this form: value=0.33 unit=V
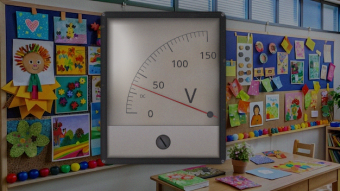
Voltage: value=35 unit=V
